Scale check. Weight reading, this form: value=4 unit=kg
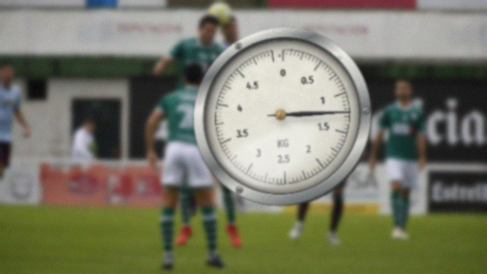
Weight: value=1.25 unit=kg
